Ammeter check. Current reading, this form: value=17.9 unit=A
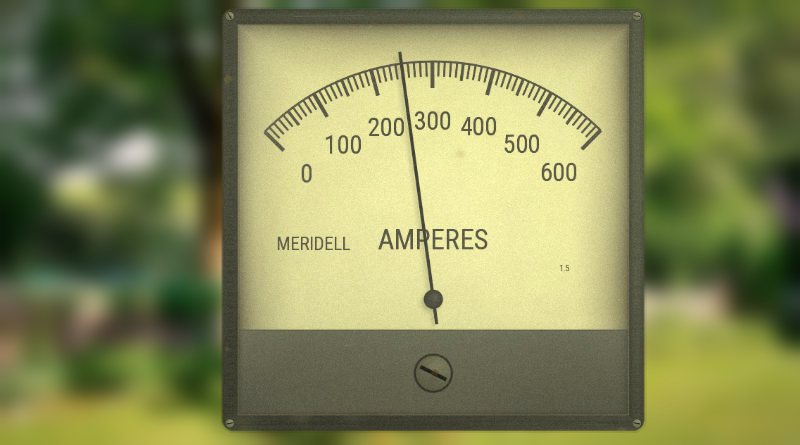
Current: value=250 unit=A
